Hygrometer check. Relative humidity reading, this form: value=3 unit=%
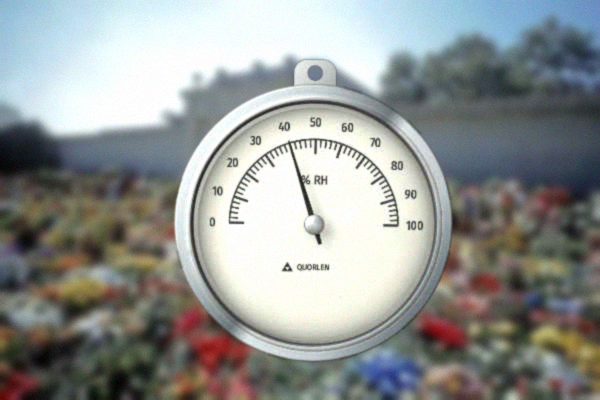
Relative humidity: value=40 unit=%
